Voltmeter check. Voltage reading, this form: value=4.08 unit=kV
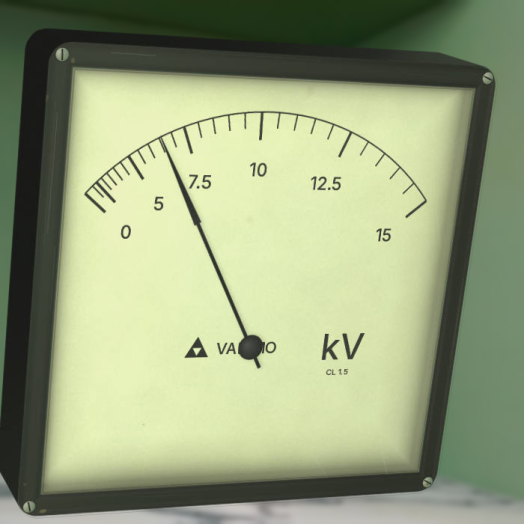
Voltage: value=6.5 unit=kV
